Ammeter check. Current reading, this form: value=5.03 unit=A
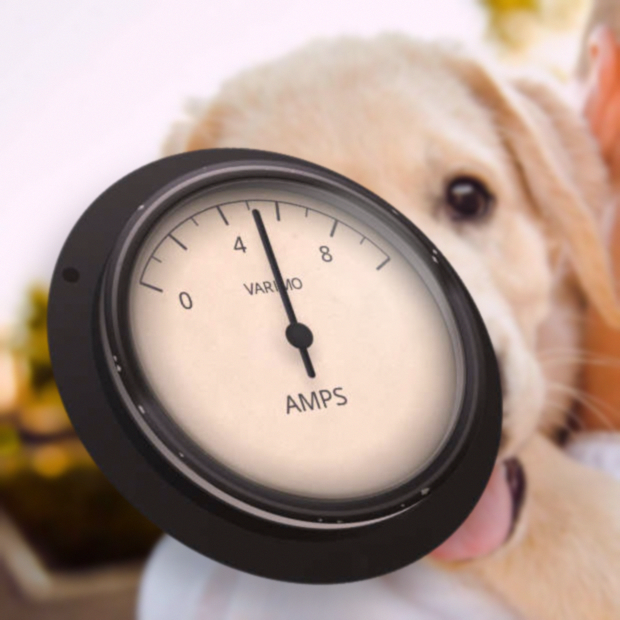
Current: value=5 unit=A
